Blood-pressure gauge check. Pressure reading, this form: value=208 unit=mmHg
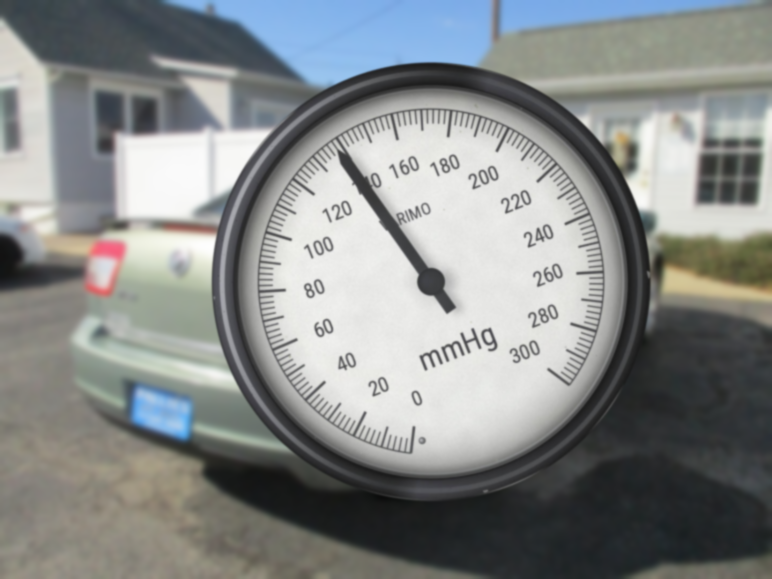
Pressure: value=138 unit=mmHg
